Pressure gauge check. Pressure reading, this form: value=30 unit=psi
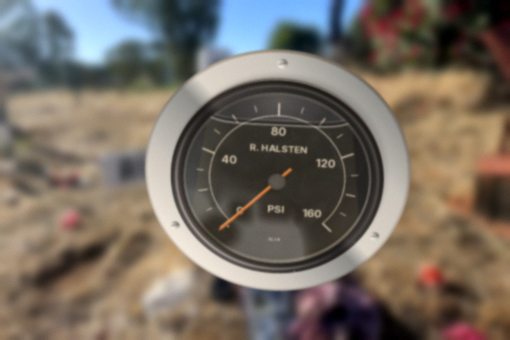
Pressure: value=0 unit=psi
